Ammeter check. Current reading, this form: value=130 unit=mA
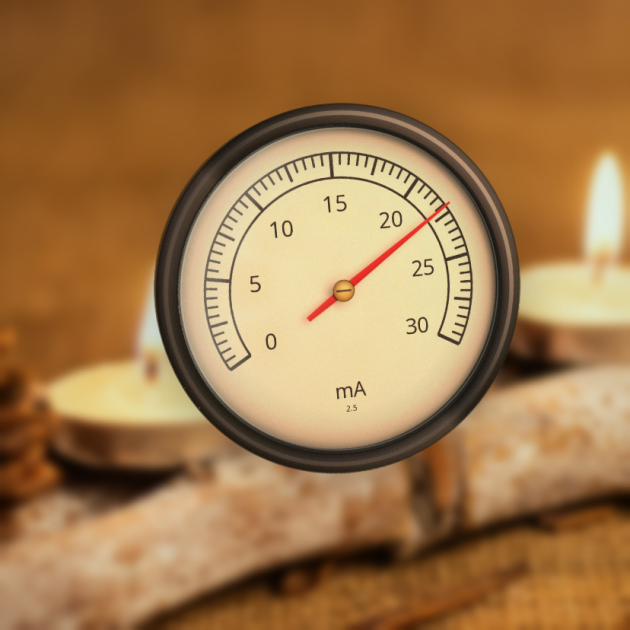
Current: value=22 unit=mA
